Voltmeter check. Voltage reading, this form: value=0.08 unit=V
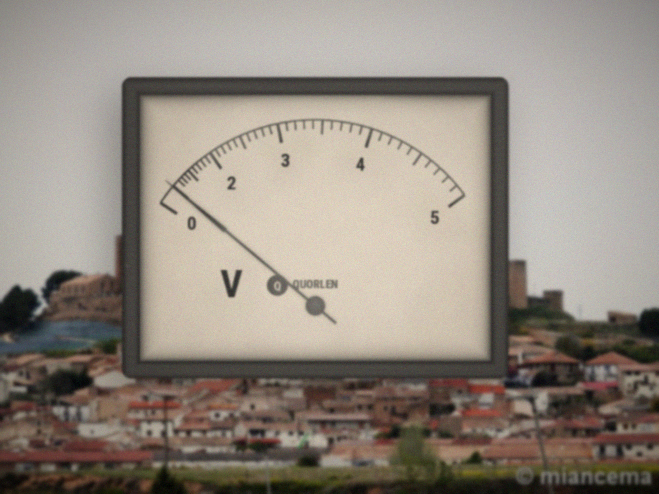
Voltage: value=1 unit=V
